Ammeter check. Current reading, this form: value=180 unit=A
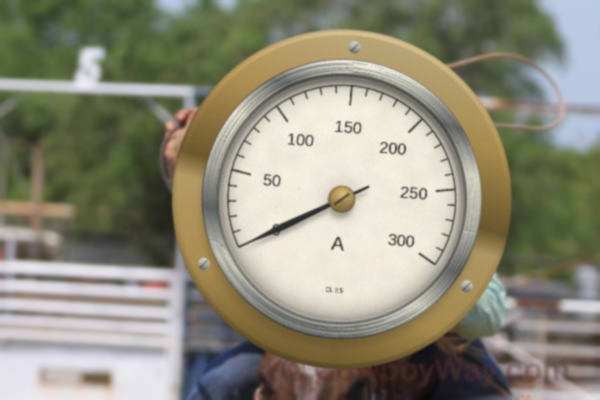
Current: value=0 unit=A
